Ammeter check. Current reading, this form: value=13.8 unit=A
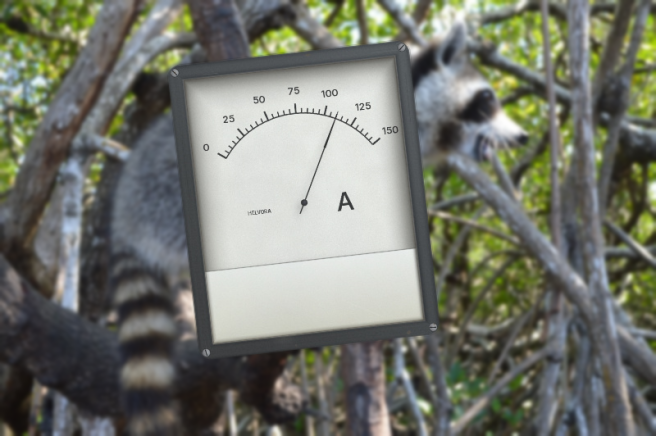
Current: value=110 unit=A
